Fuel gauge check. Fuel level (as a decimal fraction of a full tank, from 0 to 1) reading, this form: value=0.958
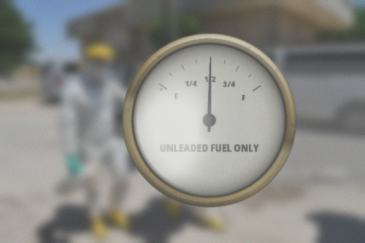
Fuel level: value=0.5
